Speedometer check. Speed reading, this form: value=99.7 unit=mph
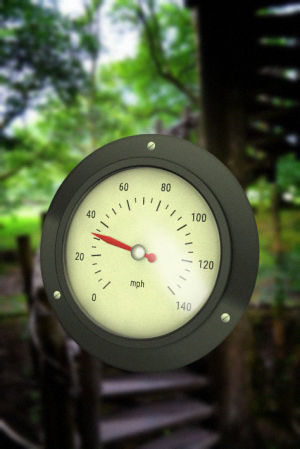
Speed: value=32.5 unit=mph
